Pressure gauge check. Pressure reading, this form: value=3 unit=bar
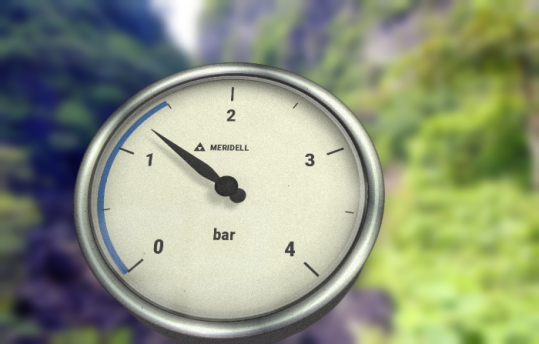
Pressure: value=1.25 unit=bar
